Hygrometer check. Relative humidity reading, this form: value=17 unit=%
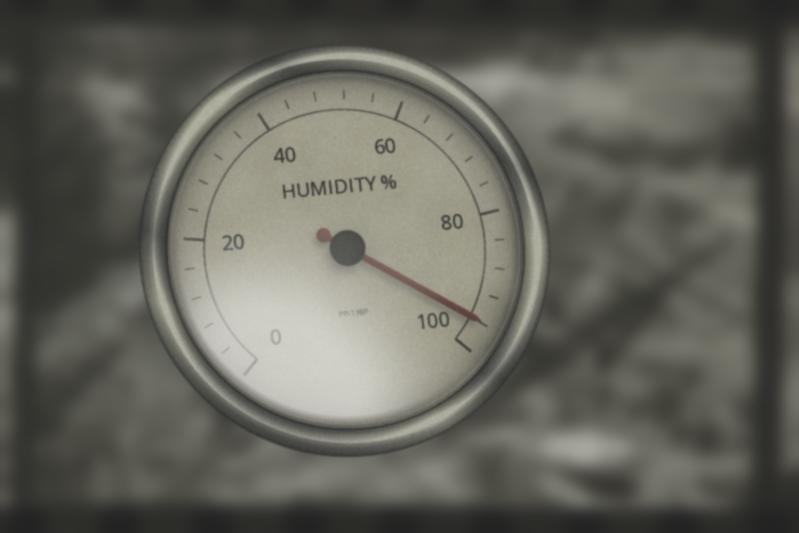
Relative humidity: value=96 unit=%
